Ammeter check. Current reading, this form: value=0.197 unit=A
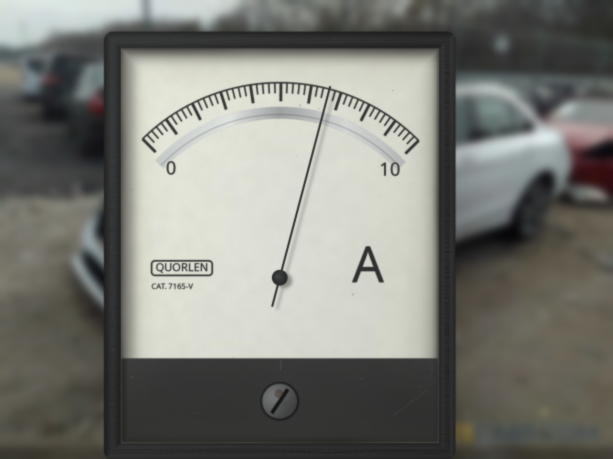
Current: value=6.6 unit=A
